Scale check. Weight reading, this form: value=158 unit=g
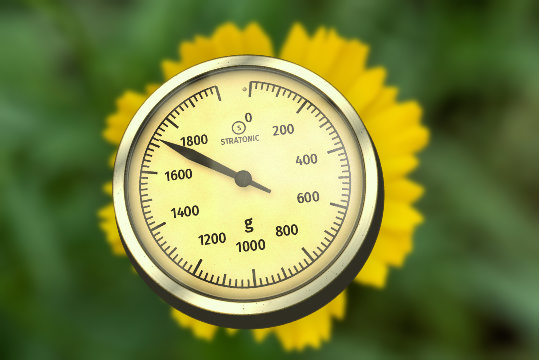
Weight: value=1720 unit=g
